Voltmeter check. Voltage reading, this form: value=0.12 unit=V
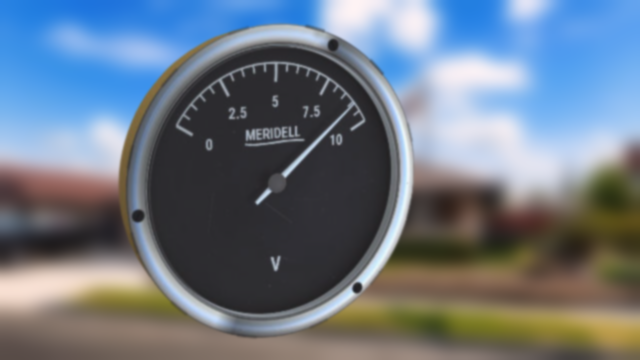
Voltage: value=9 unit=V
